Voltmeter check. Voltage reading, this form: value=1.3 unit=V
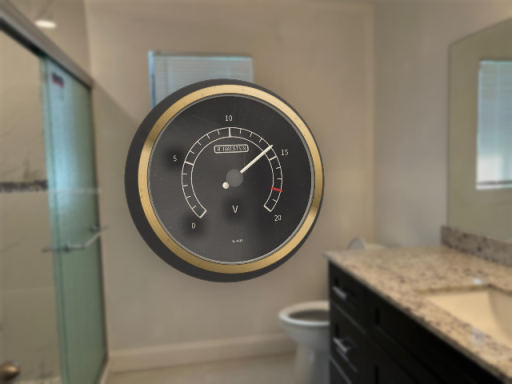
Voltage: value=14 unit=V
